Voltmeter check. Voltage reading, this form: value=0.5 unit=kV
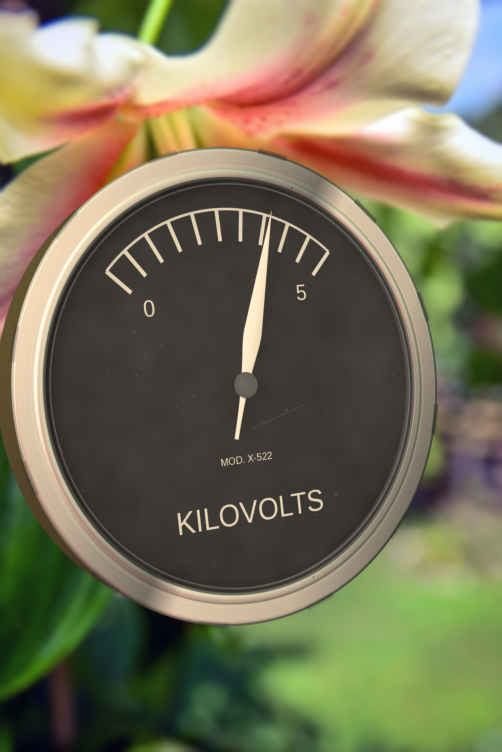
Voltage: value=3.5 unit=kV
